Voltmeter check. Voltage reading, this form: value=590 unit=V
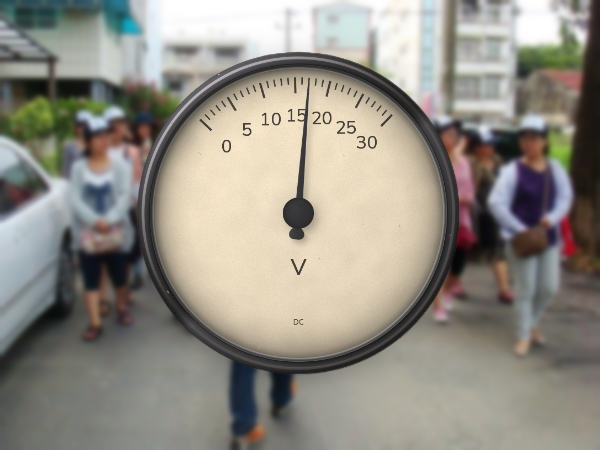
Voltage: value=17 unit=V
